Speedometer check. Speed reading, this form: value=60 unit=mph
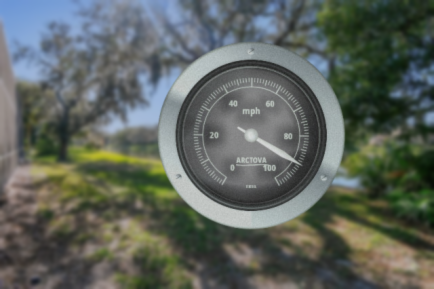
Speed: value=90 unit=mph
